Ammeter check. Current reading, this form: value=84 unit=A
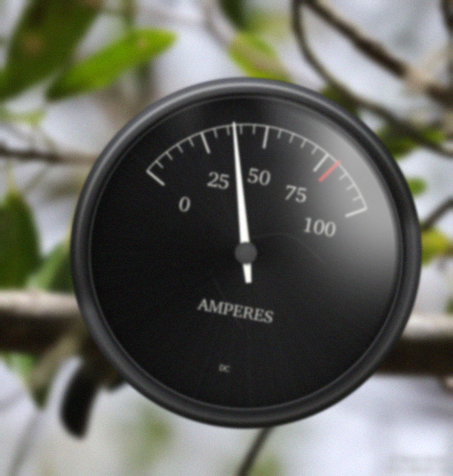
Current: value=37.5 unit=A
